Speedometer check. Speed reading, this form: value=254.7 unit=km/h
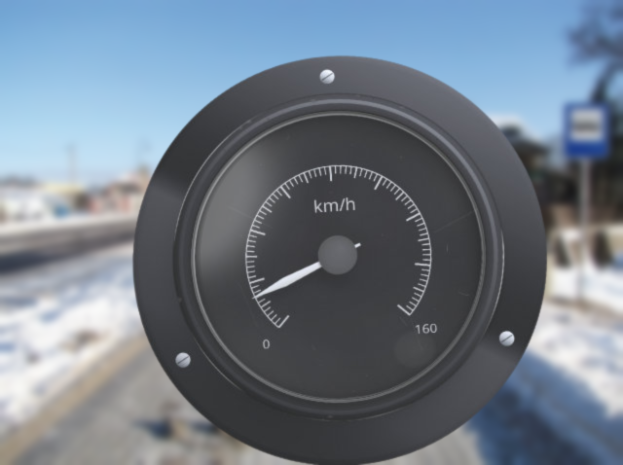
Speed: value=14 unit=km/h
